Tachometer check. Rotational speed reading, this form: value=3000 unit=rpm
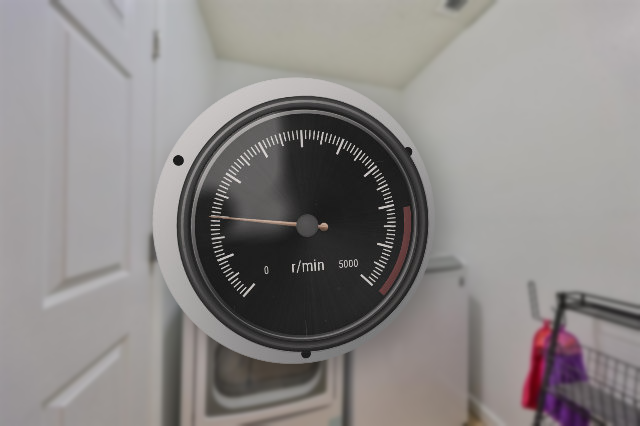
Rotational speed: value=1000 unit=rpm
